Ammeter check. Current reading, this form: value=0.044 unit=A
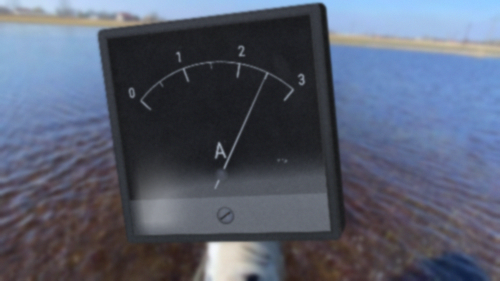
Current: value=2.5 unit=A
